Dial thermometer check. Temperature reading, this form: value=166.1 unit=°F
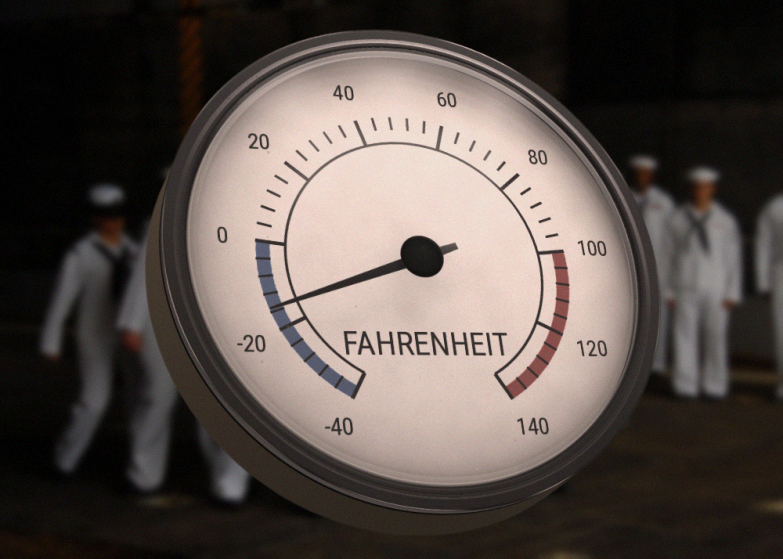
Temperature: value=-16 unit=°F
